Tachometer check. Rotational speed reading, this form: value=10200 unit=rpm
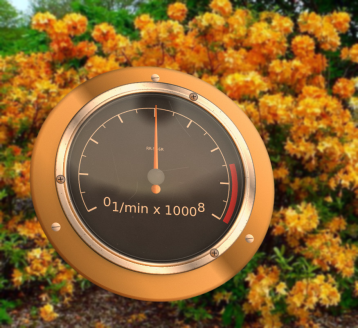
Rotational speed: value=4000 unit=rpm
